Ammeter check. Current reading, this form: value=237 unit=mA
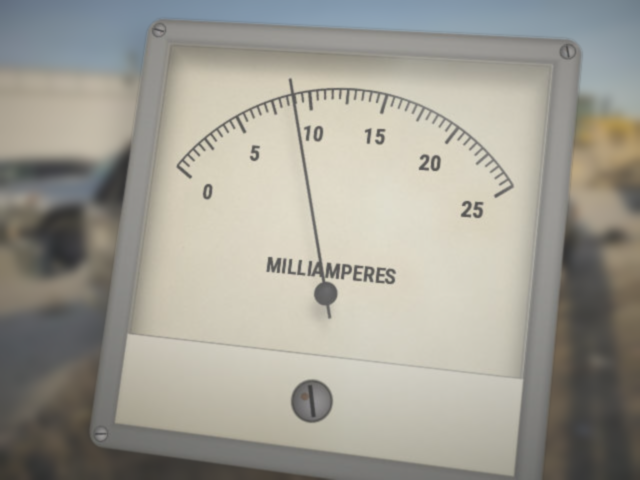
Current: value=9 unit=mA
